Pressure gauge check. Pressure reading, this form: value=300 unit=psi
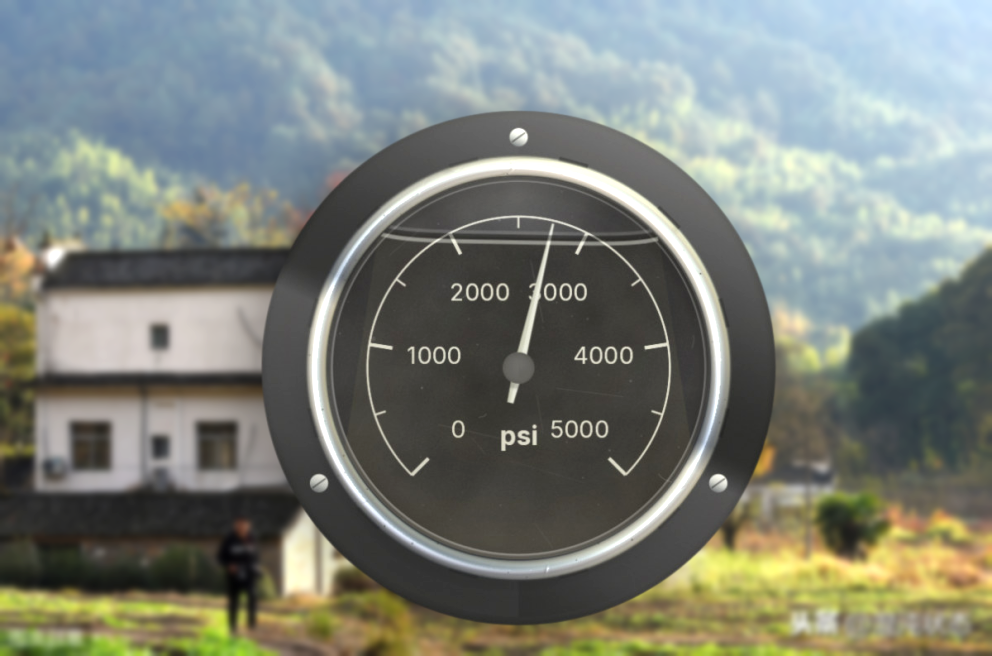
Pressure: value=2750 unit=psi
